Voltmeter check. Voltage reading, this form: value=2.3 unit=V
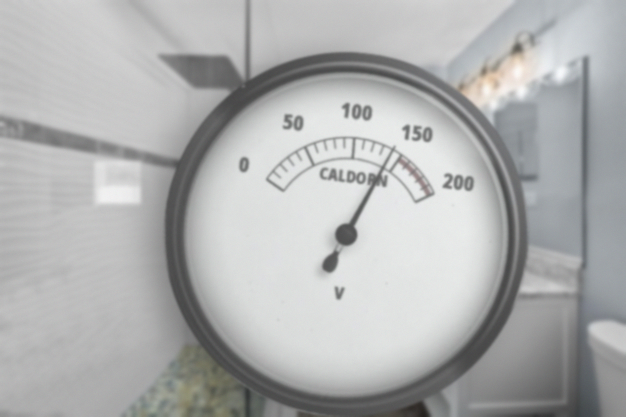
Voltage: value=140 unit=V
